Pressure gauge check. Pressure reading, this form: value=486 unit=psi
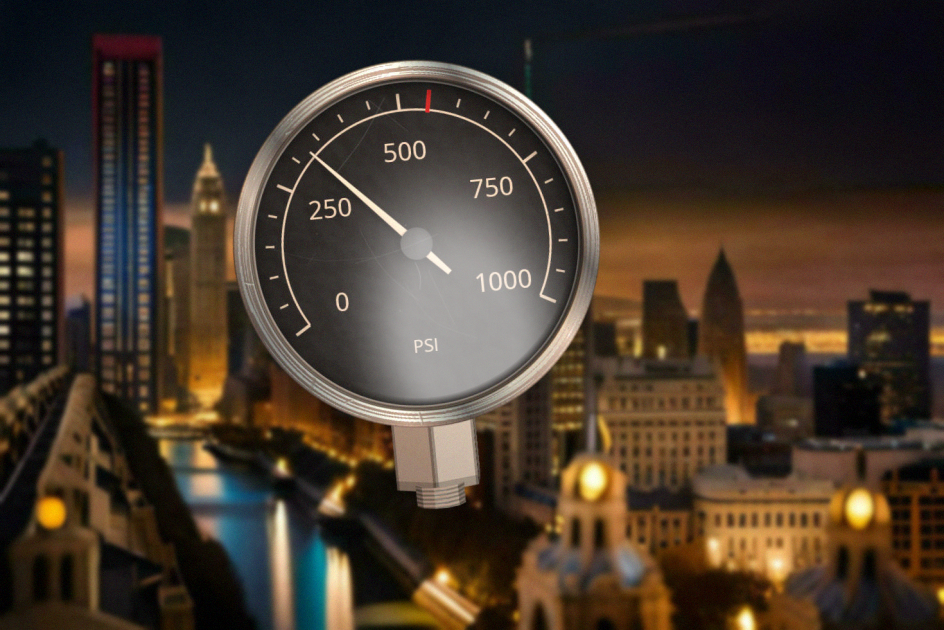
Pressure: value=325 unit=psi
